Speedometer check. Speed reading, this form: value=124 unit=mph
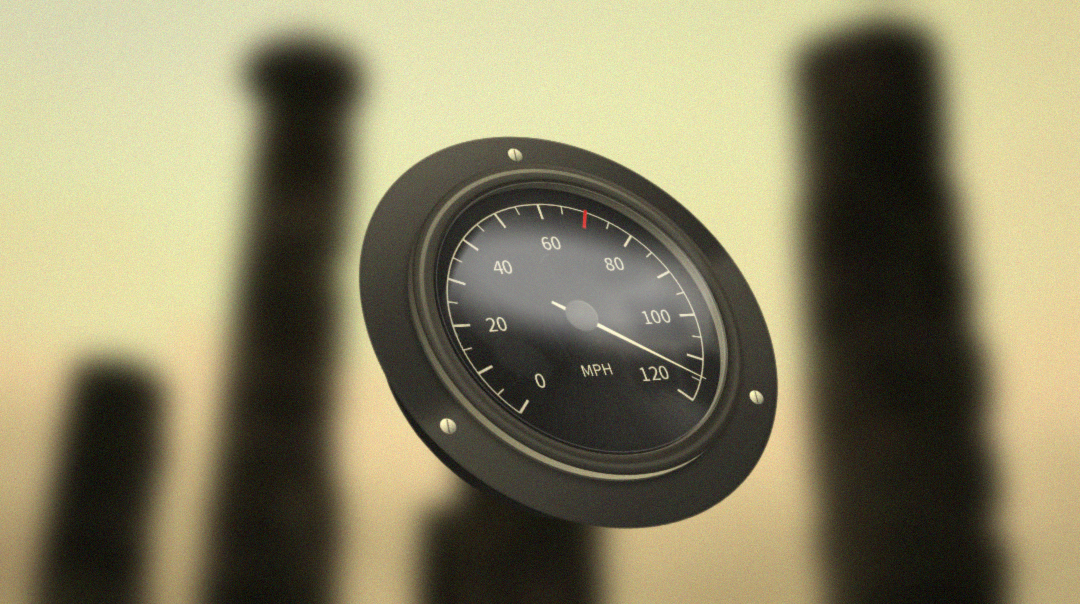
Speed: value=115 unit=mph
